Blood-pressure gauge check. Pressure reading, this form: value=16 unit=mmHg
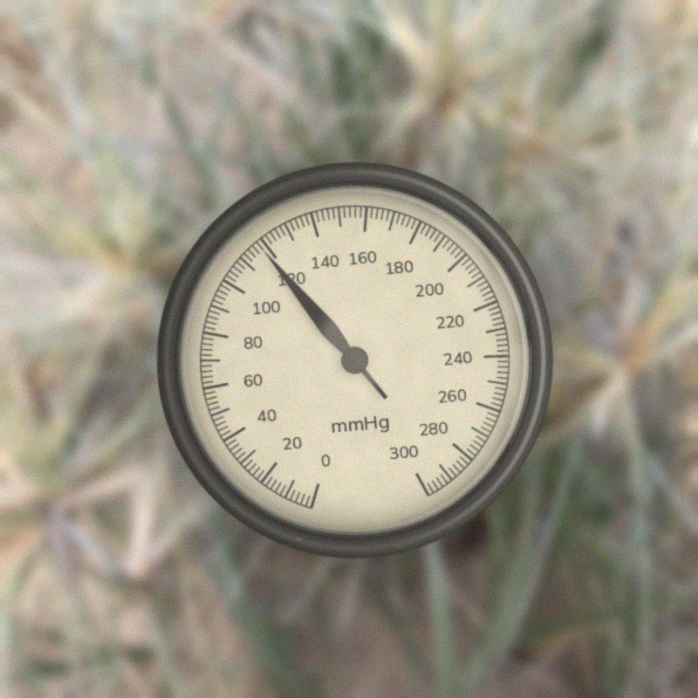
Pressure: value=118 unit=mmHg
